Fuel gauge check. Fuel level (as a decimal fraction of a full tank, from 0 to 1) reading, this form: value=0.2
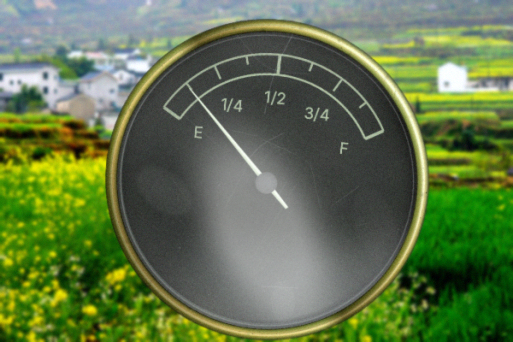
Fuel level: value=0.125
